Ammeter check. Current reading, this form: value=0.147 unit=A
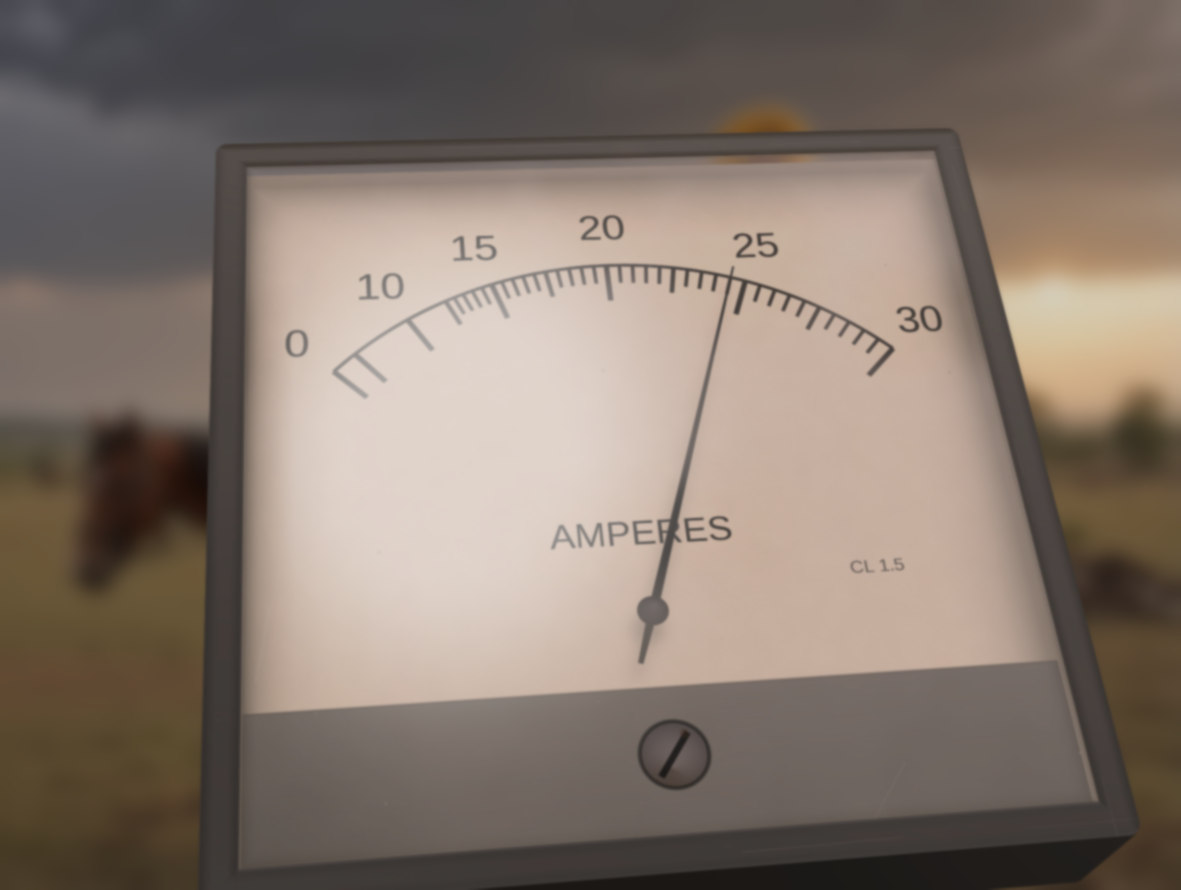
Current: value=24.5 unit=A
